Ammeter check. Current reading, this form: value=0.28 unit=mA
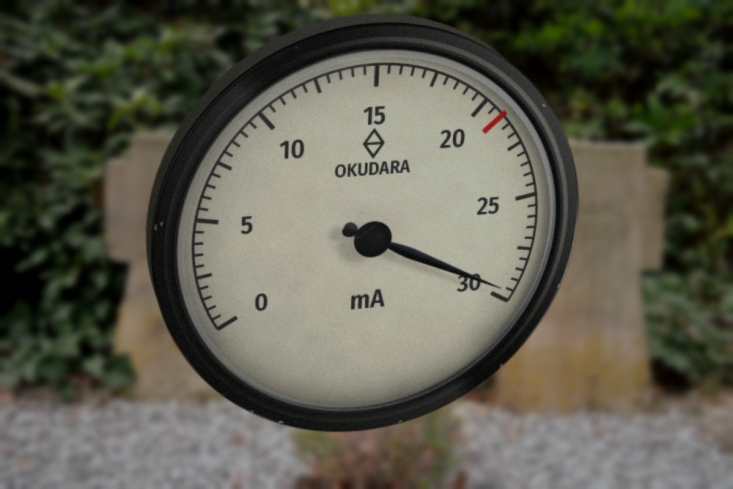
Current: value=29.5 unit=mA
